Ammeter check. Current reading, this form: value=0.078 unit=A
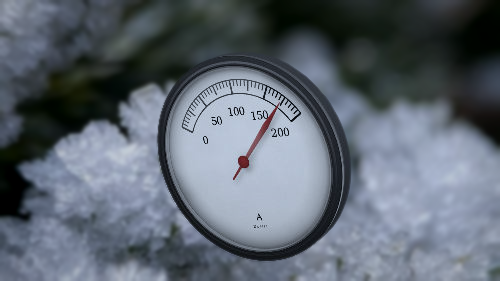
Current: value=175 unit=A
